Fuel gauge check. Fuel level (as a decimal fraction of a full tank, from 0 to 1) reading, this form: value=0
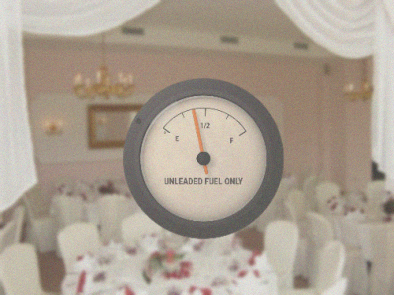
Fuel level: value=0.375
